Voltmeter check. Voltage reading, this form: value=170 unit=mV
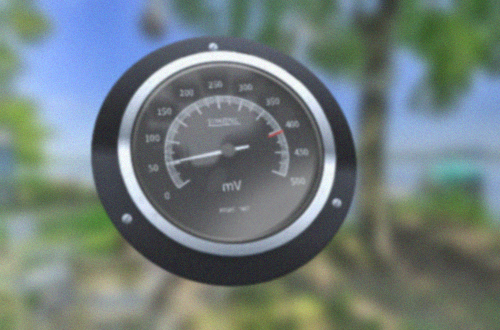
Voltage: value=50 unit=mV
